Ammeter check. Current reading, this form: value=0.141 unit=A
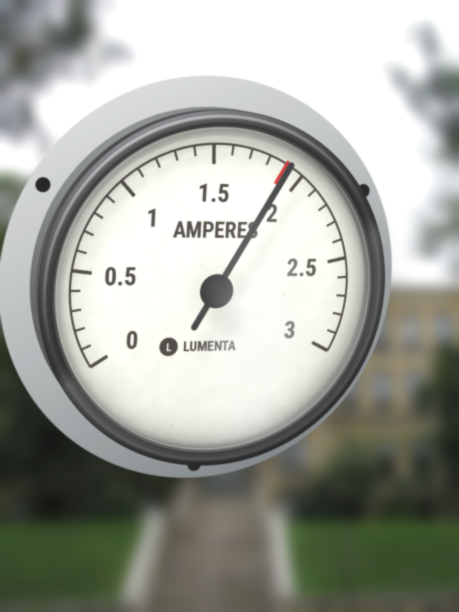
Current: value=1.9 unit=A
